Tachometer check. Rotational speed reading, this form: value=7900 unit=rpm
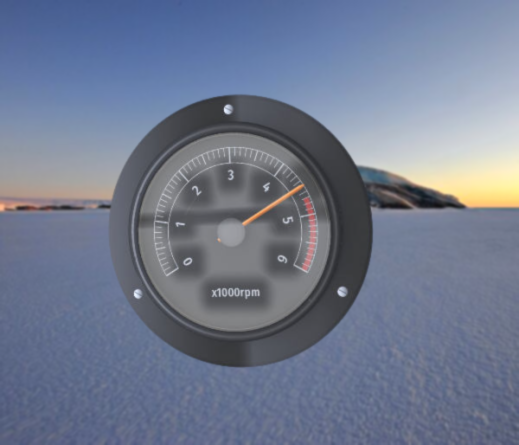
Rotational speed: value=4500 unit=rpm
